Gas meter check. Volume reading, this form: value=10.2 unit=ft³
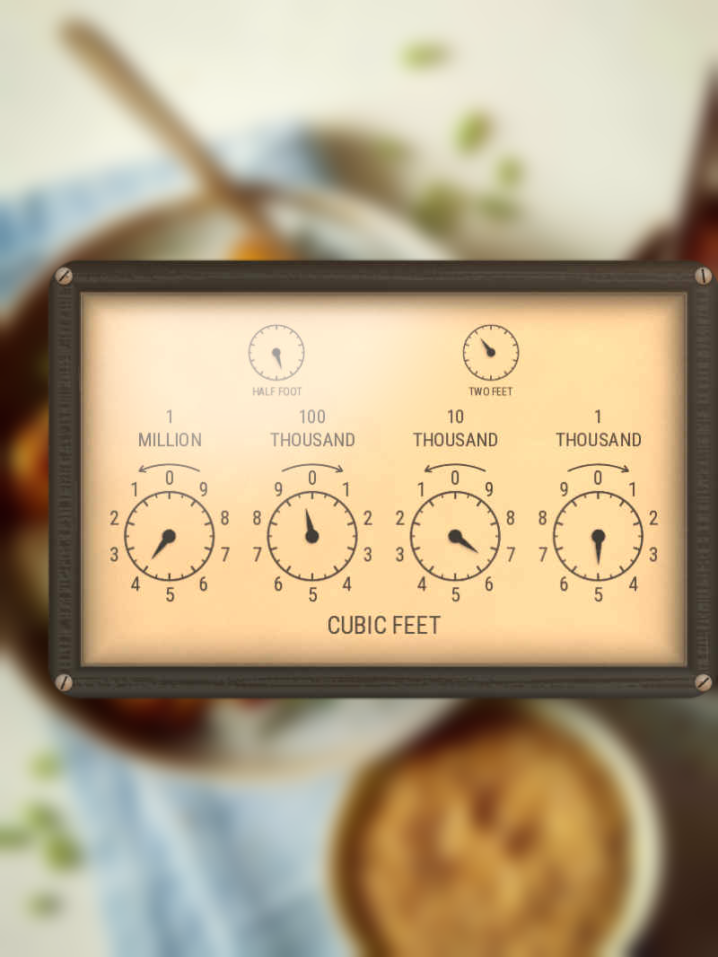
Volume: value=396500 unit=ft³
